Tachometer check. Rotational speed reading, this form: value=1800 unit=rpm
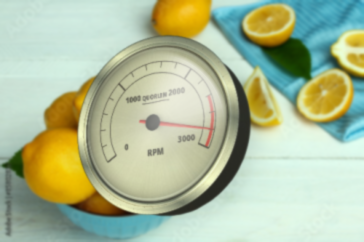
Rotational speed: value=2800 unit=rpm
